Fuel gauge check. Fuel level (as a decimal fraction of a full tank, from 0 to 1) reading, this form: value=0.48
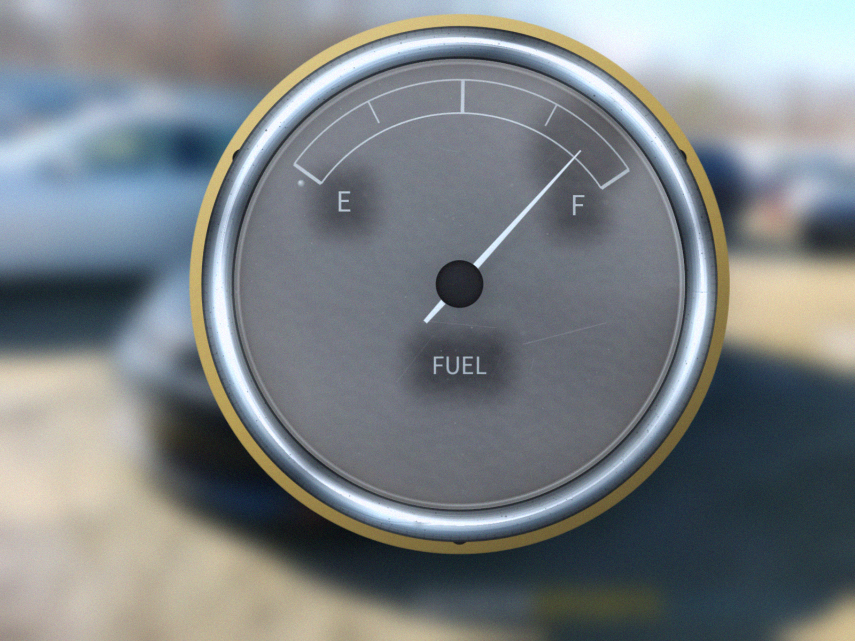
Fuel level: value=0.875
